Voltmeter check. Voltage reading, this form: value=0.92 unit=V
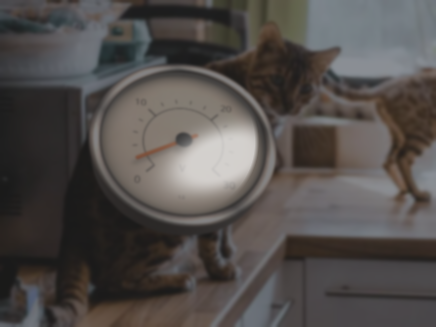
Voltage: value=2 unit=V
